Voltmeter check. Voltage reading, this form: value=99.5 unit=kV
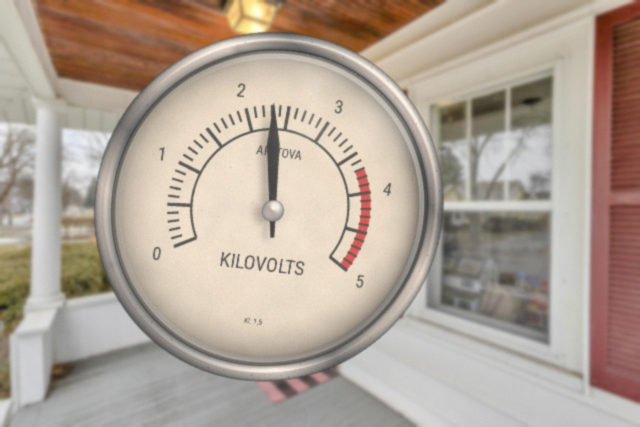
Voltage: value=2.3 unit=kV
